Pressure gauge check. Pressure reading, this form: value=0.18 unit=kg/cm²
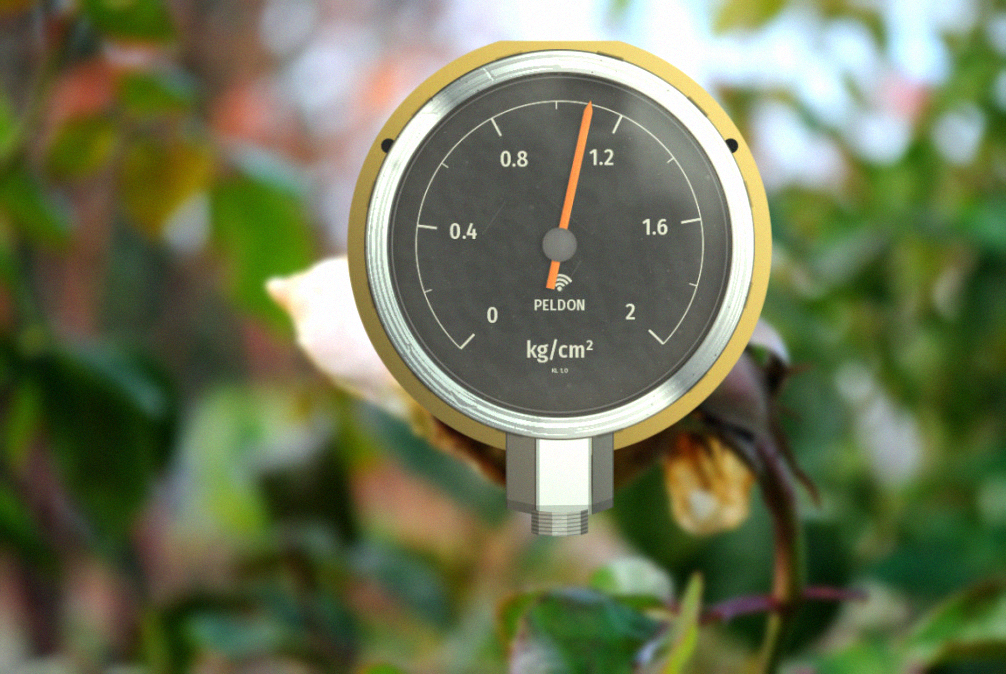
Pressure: value=1.1 unit=kg/cm²
